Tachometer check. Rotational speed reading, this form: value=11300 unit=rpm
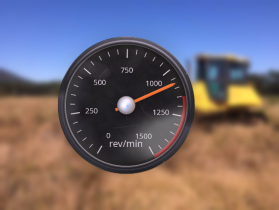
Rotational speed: value=1075 unit=rpm
